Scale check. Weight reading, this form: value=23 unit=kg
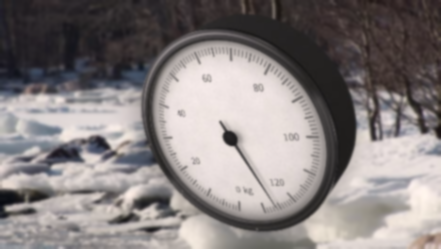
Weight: value=125 unit=kg
